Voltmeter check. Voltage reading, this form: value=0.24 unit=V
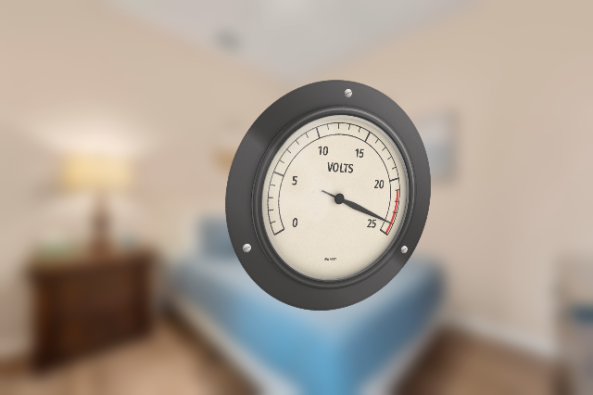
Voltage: value=24 unit=V
